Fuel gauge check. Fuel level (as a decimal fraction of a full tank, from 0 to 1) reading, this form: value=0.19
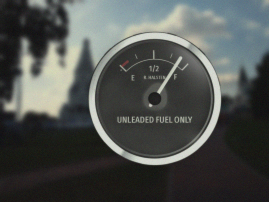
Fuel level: value=0.875
